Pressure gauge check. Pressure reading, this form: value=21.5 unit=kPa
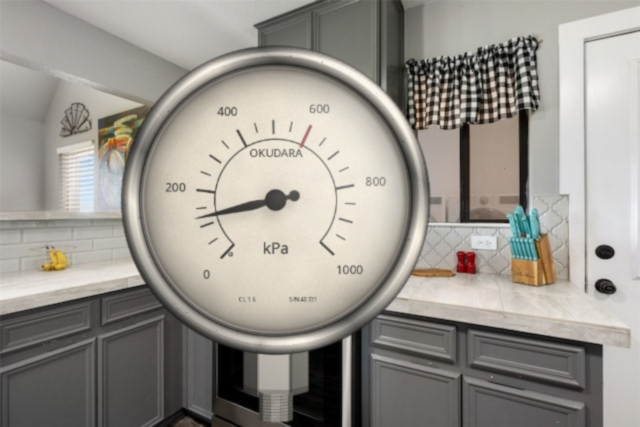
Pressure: value=125 unit=kPa
